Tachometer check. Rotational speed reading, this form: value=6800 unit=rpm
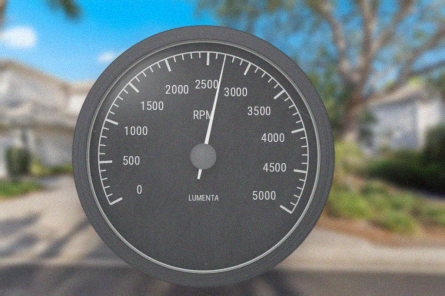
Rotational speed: value=2700 unit=rpm
